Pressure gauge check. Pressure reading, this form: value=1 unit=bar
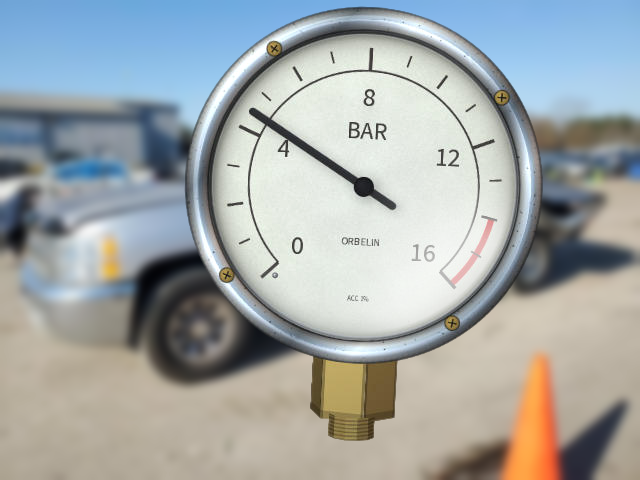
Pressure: value=4.5 unit=bar
